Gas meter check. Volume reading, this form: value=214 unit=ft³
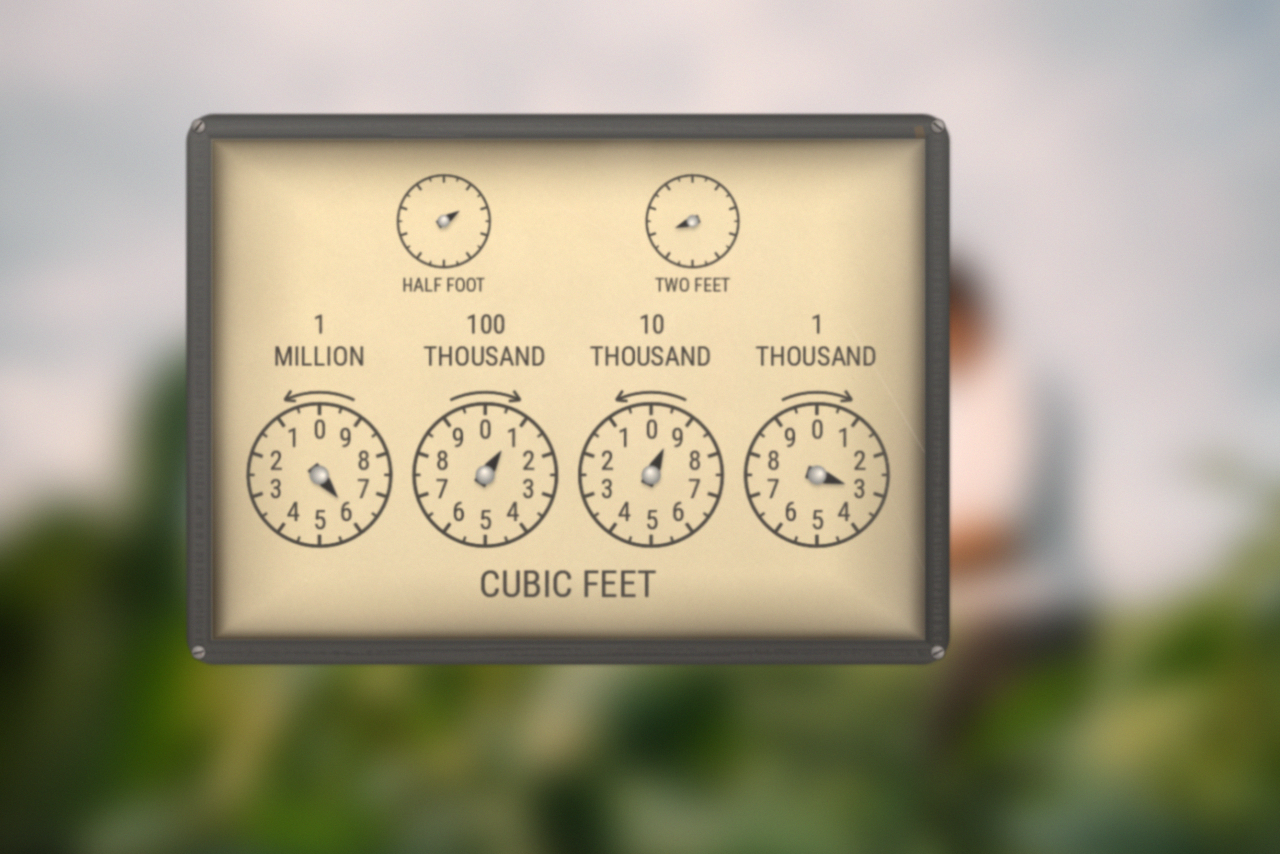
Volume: value=609300 unit=ft³
